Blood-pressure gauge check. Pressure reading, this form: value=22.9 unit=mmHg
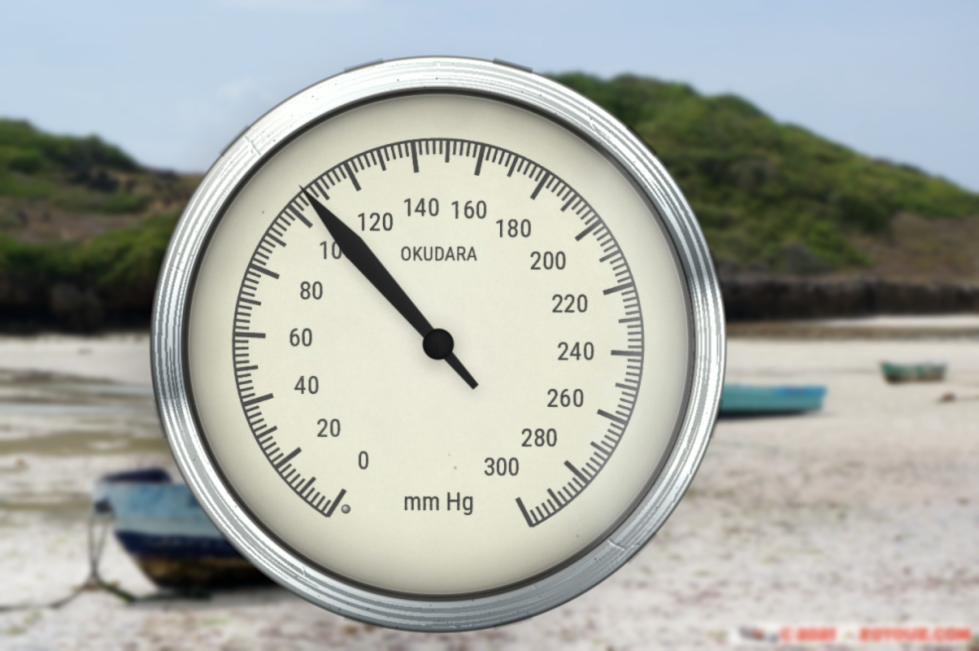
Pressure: value=106 unit=mmHg
